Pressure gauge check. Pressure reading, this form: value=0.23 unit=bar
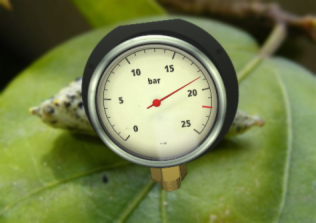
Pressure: value=18.5 unit=bar
